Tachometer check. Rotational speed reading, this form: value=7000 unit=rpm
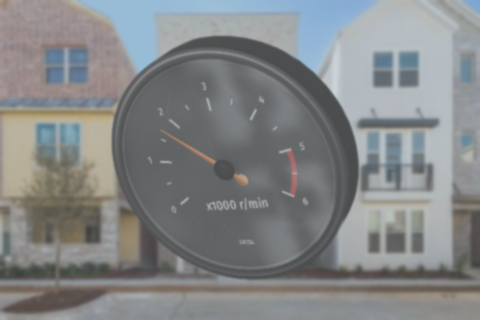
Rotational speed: value=1750 unit=rpm
